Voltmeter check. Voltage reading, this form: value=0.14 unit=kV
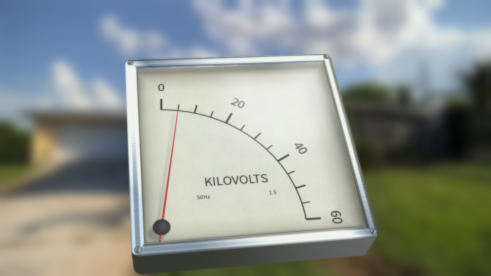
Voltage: value=5 unit=kV
